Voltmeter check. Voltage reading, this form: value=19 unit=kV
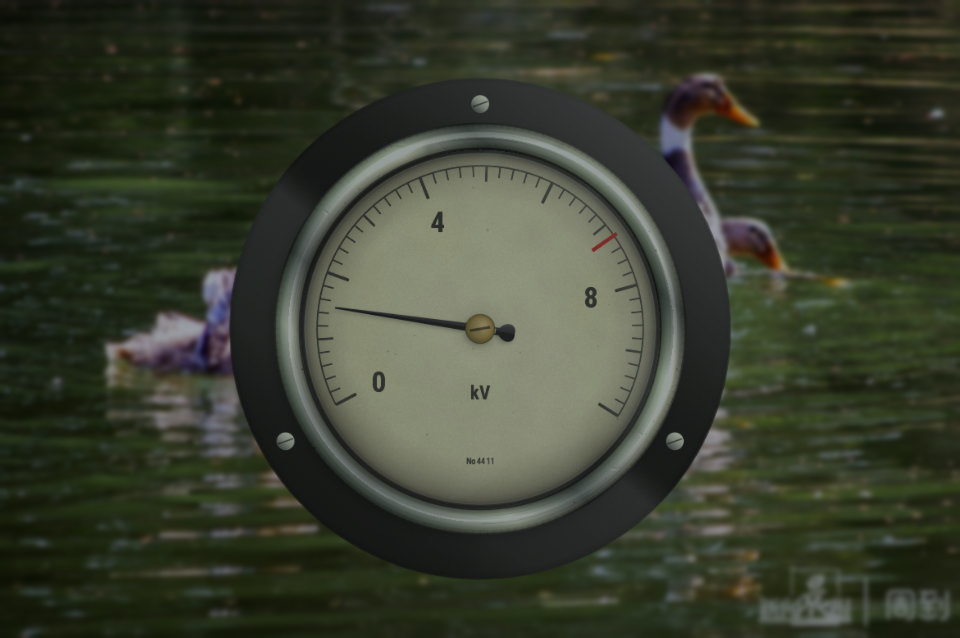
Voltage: value=1.5 unit=kV
